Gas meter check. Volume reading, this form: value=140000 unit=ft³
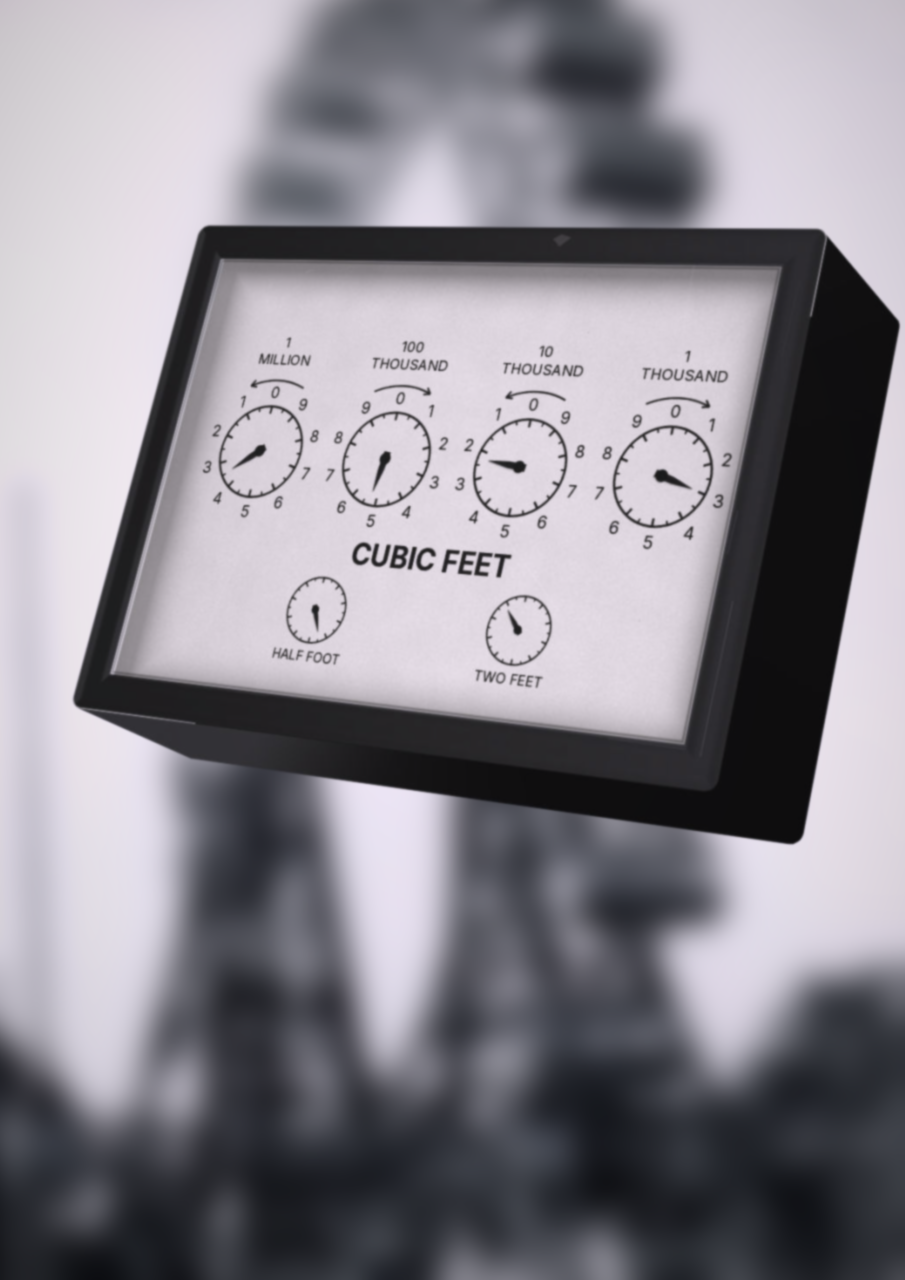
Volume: value=352300 unit=ft³
